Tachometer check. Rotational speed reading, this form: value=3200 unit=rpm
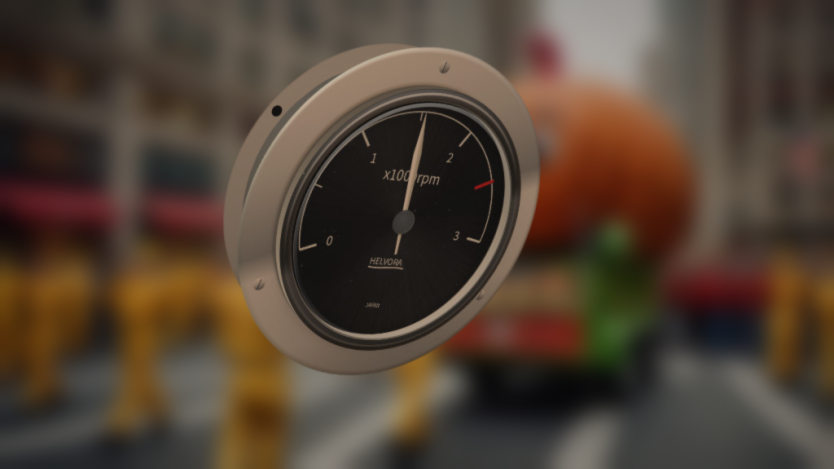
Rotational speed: value=1500 unit=rpm
